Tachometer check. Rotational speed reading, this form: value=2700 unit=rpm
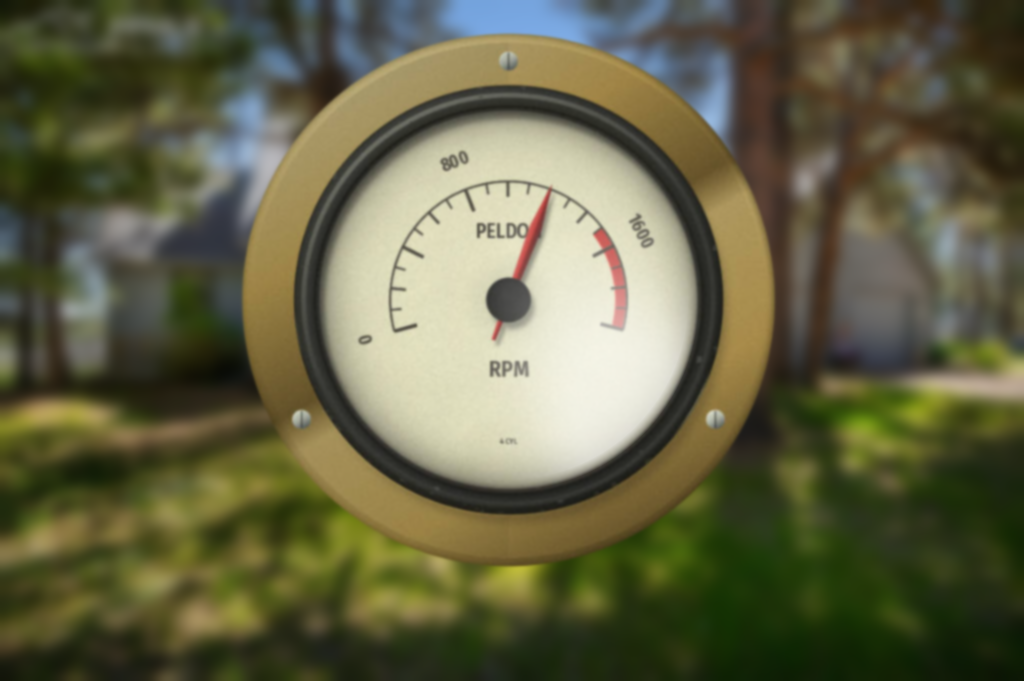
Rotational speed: value=1200 unit=rpm
